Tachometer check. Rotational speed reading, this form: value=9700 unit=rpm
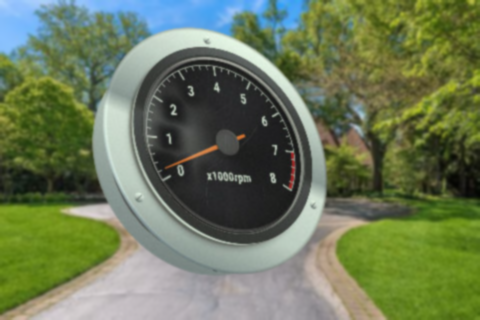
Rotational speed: value=200 unit=rpm
